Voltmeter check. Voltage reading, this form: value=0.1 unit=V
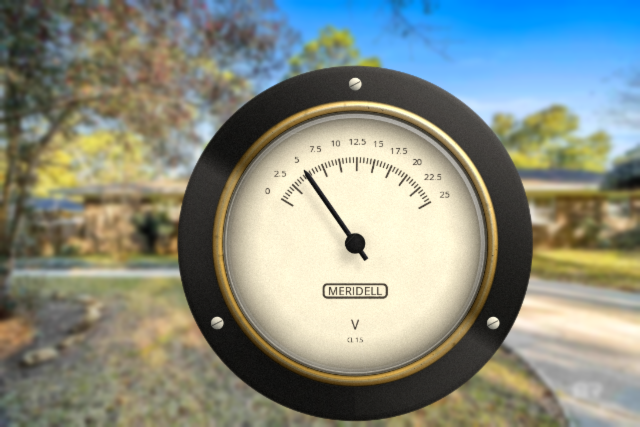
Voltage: value=5 unit=V
